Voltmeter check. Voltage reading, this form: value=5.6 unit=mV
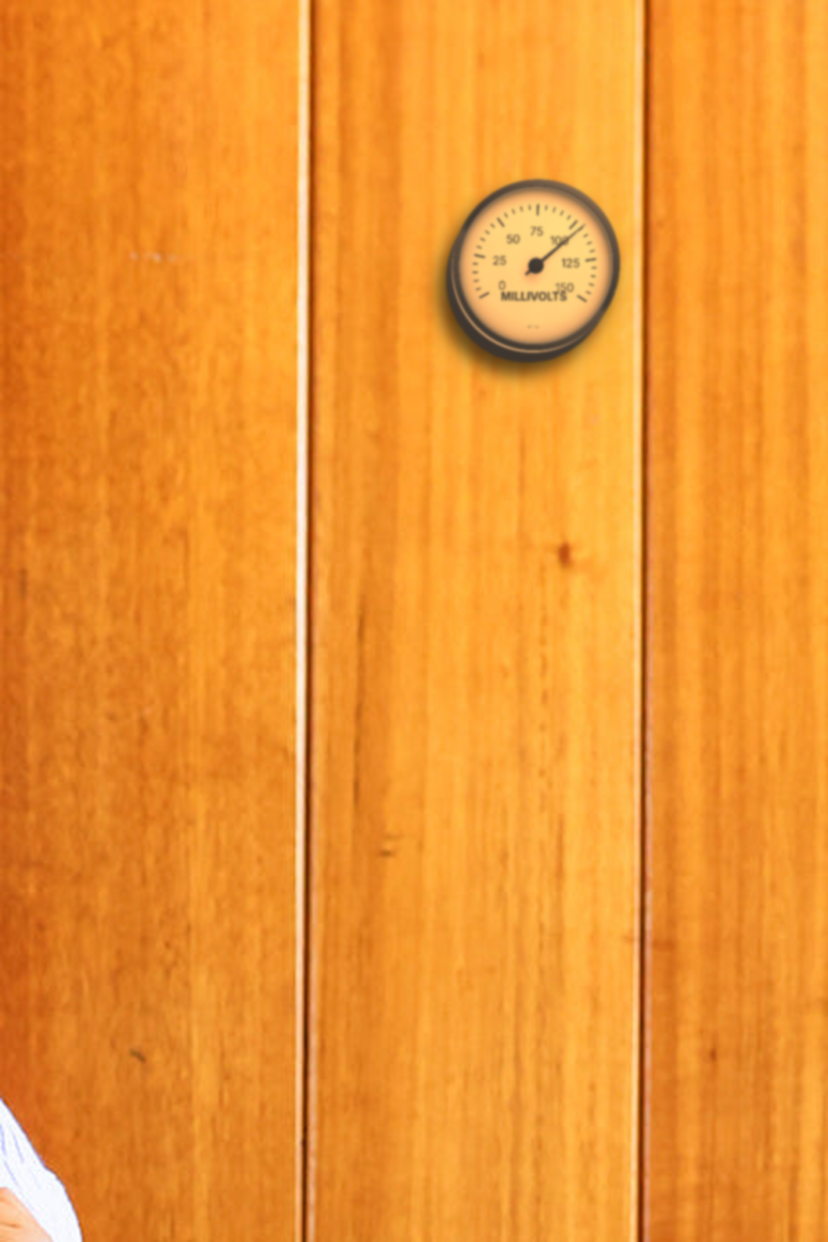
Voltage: value=105 unit=mV
